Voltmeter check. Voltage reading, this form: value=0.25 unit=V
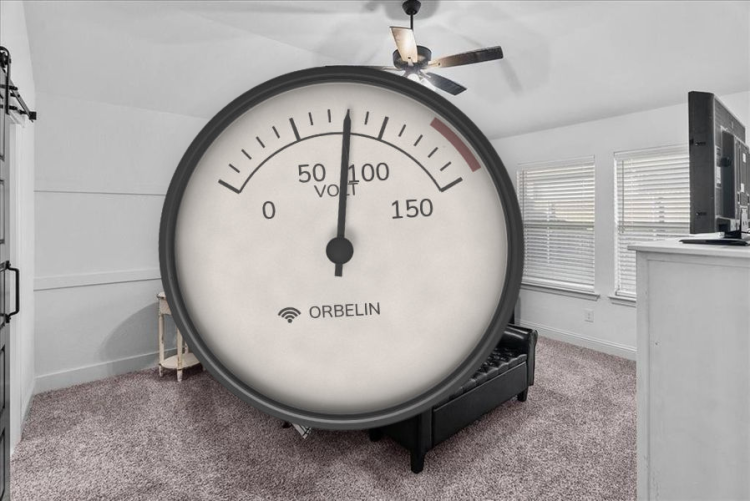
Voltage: value=80 unit=V
